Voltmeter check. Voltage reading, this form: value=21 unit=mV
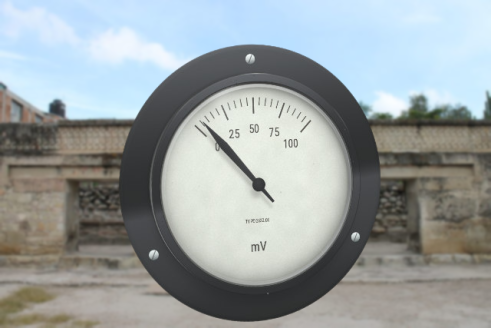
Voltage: value=5 unit=mV
